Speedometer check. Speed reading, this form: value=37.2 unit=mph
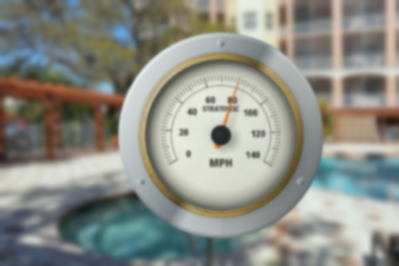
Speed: value=80 unit=mph
